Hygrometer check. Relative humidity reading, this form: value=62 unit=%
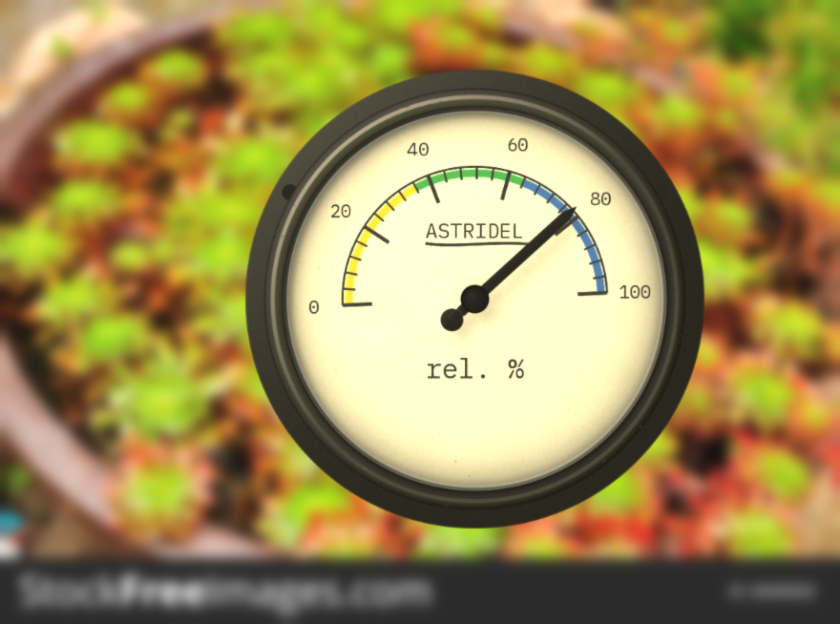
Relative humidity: value=78 unit=%
